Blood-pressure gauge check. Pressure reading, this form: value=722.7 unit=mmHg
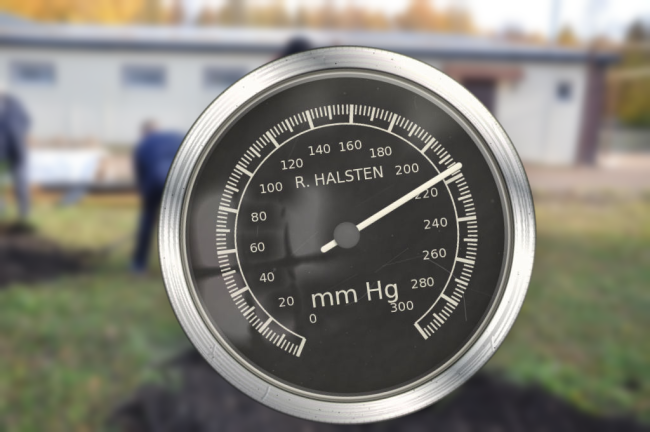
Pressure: value=216 unit=mmHg
